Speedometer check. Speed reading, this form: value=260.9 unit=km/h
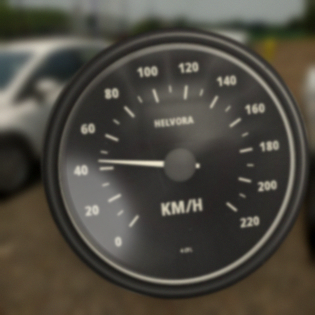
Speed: value=45 unit=km/h
